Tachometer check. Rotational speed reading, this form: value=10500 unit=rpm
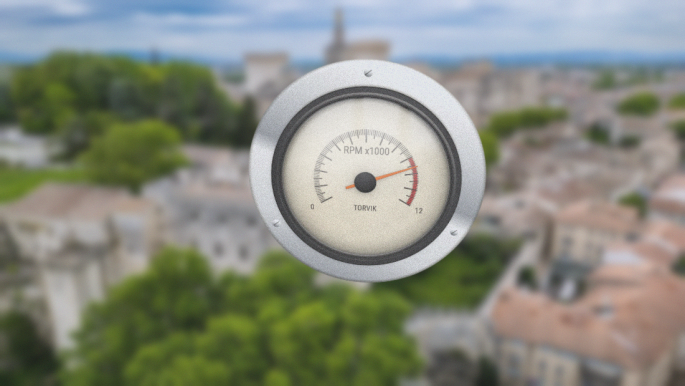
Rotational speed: value=9500 unit=rpm
